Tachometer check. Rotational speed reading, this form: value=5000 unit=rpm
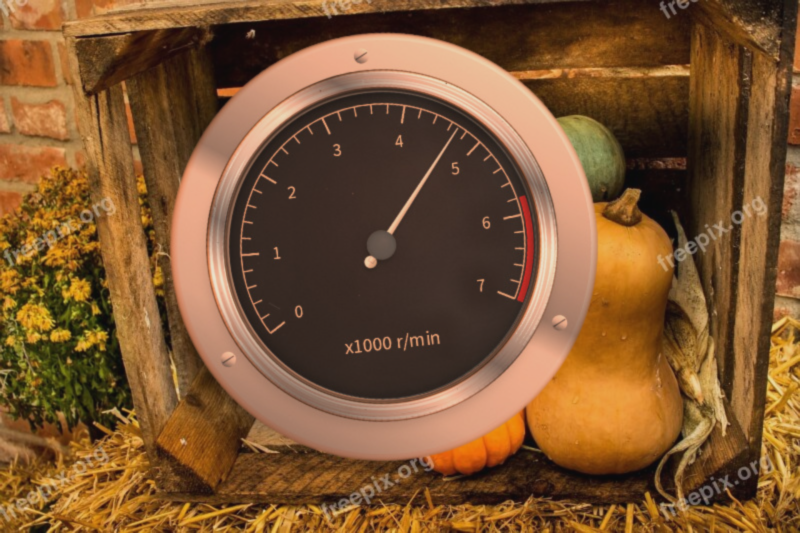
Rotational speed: value=4700 unit=rpm
